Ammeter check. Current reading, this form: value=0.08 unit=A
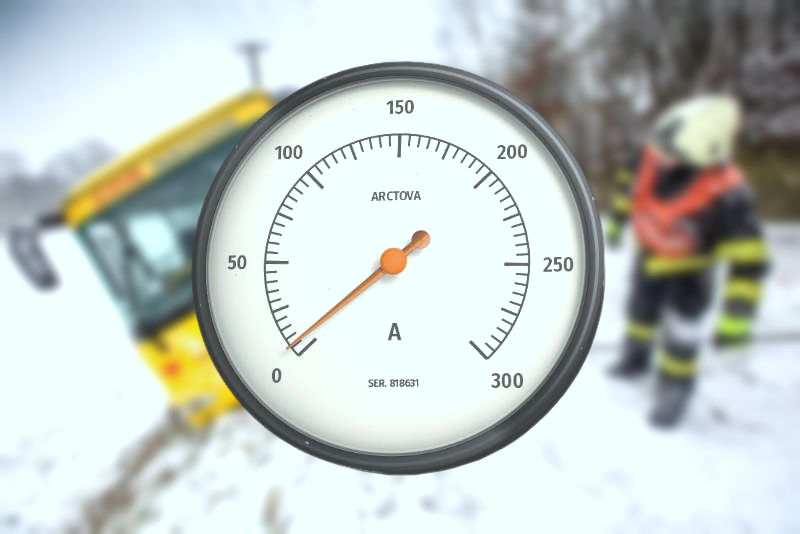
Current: value=5 unit=A
